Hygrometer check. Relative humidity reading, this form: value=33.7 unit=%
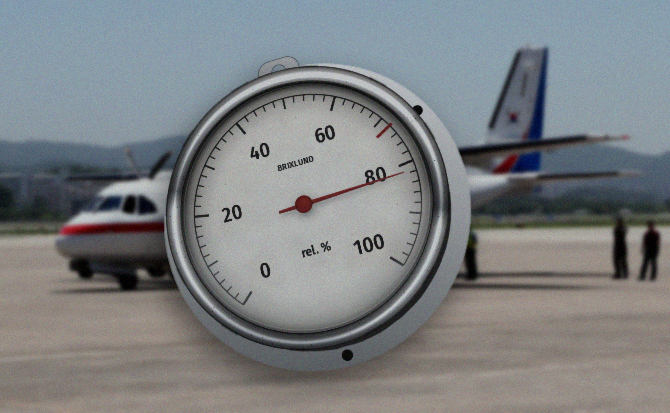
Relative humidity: value=82 unit=%
